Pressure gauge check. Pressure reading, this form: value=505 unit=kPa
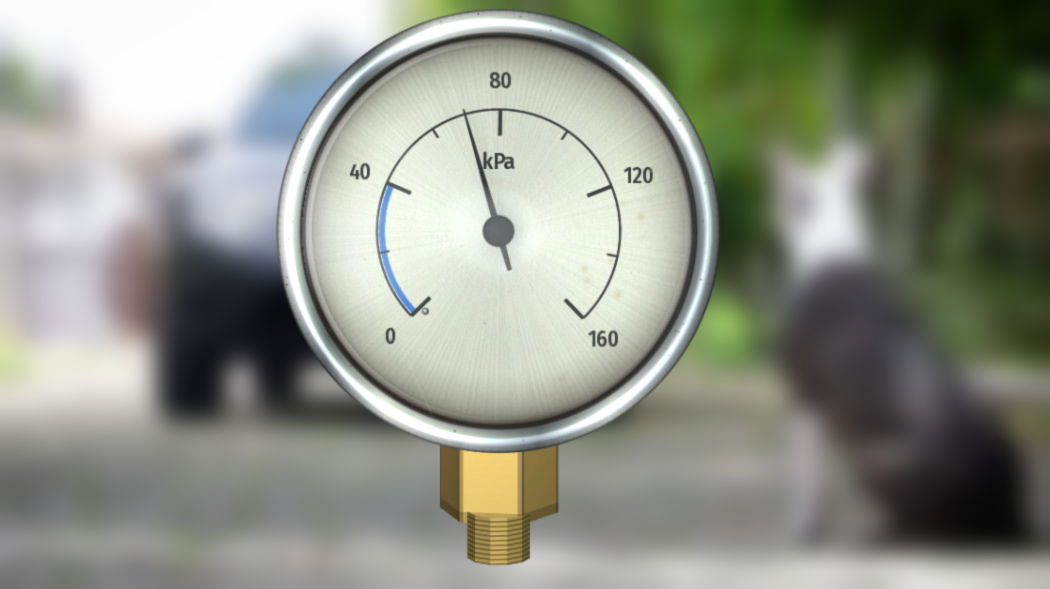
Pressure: value=70 unit=kPa
